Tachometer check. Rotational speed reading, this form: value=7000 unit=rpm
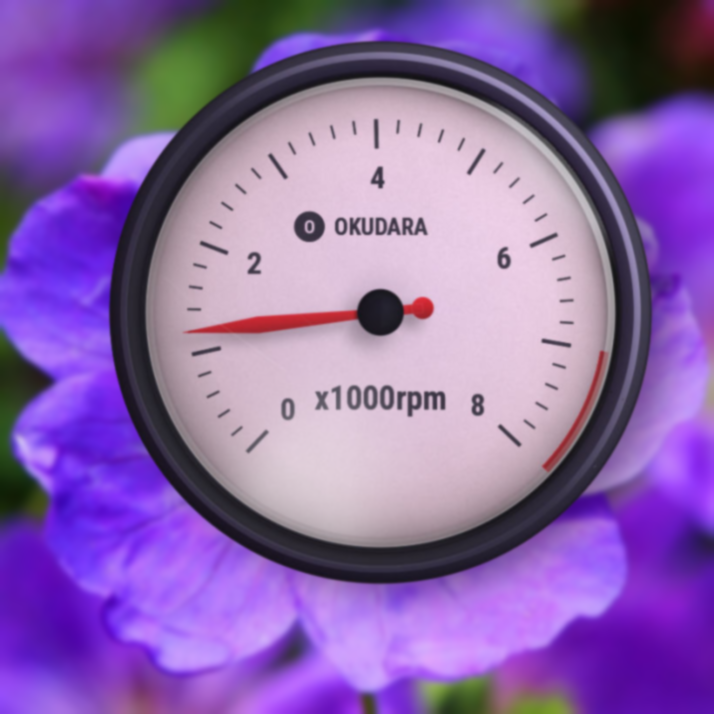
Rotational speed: value=1200 unit=rpm
